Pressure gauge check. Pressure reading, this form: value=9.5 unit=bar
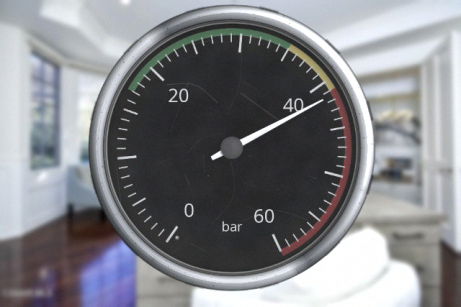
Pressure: value=41.5 unit=bar
